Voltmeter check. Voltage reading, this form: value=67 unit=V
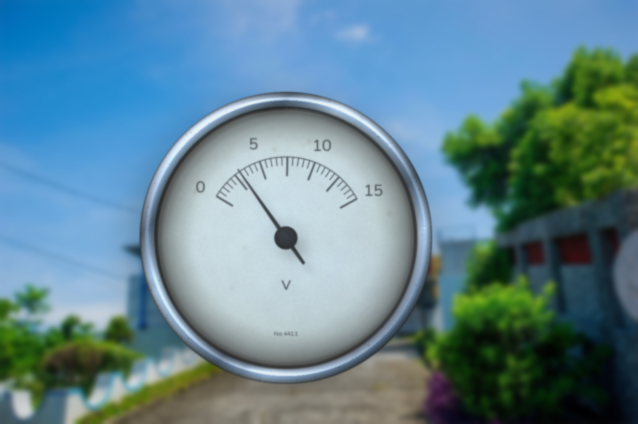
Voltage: value=3 unit=V
